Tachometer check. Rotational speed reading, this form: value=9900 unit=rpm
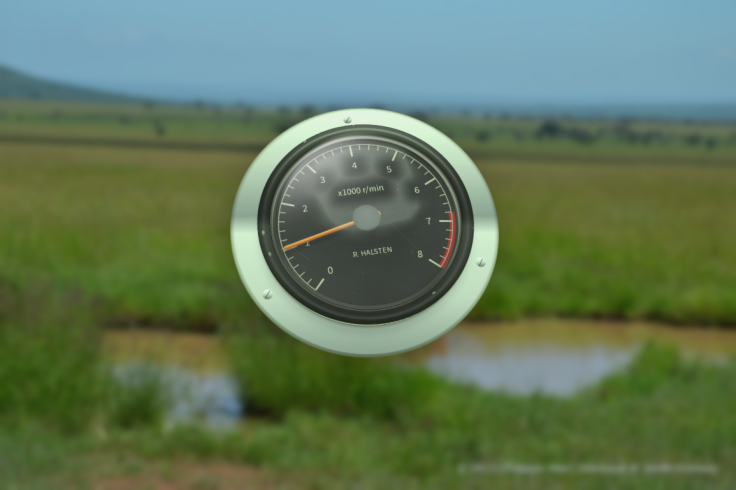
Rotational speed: value=1000 unit=rpm
